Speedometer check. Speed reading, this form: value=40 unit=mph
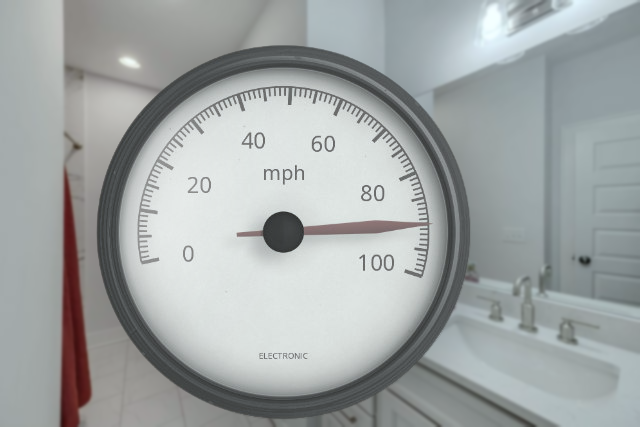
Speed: value=90 unit=mph
